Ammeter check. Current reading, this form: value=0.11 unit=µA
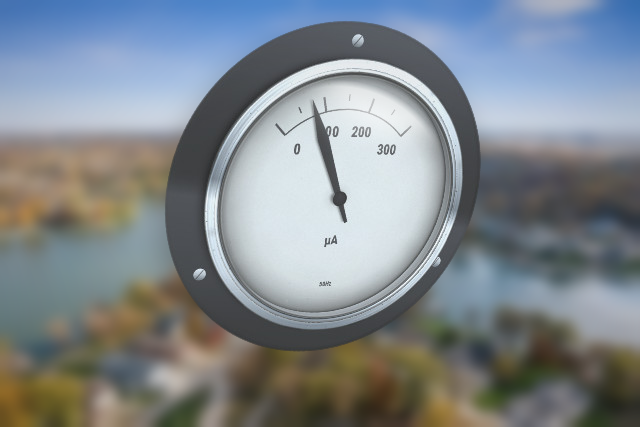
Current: value=75 unit=µA
